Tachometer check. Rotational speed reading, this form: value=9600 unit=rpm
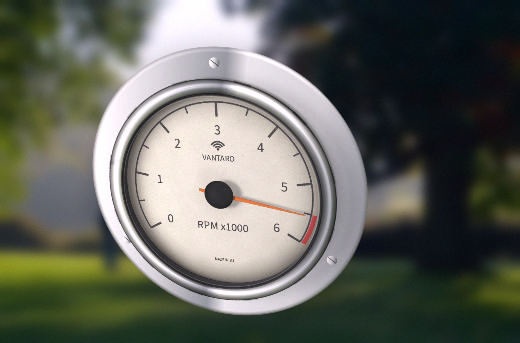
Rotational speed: value=5500 unit=rpm
